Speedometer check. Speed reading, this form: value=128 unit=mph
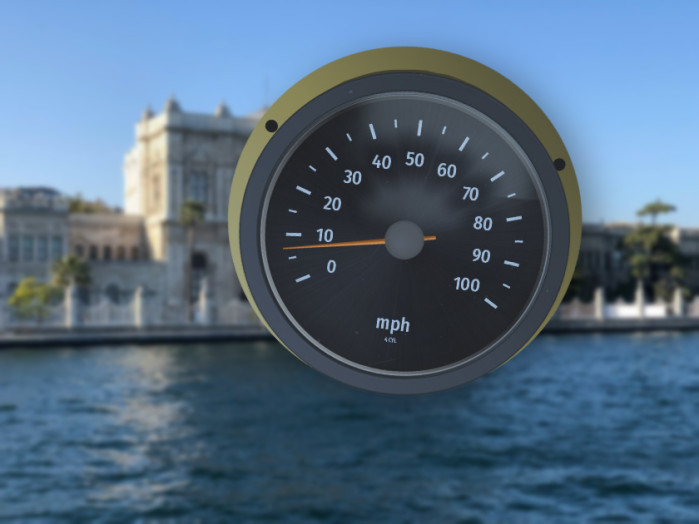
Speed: value=7.5 unit=mph
